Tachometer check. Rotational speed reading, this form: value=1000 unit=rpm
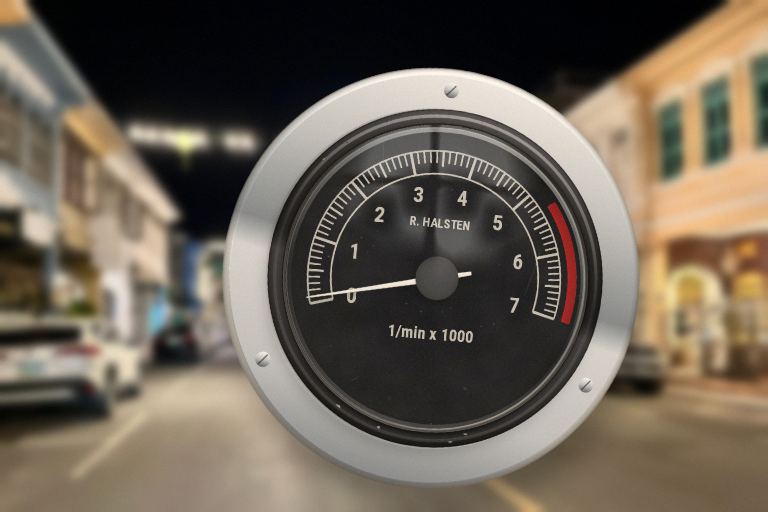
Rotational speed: value=100 unit=rpm
